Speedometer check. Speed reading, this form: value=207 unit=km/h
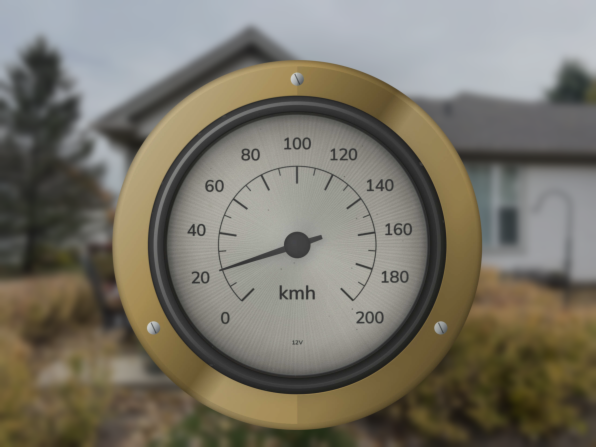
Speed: value=20 unit=km/h
